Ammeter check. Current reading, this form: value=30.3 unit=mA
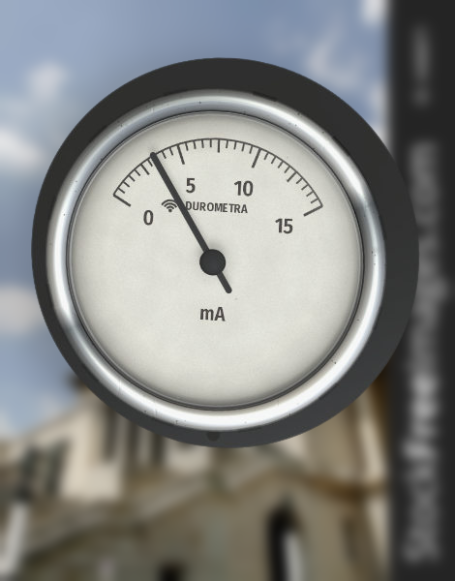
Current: value=3.5 unit=mA
